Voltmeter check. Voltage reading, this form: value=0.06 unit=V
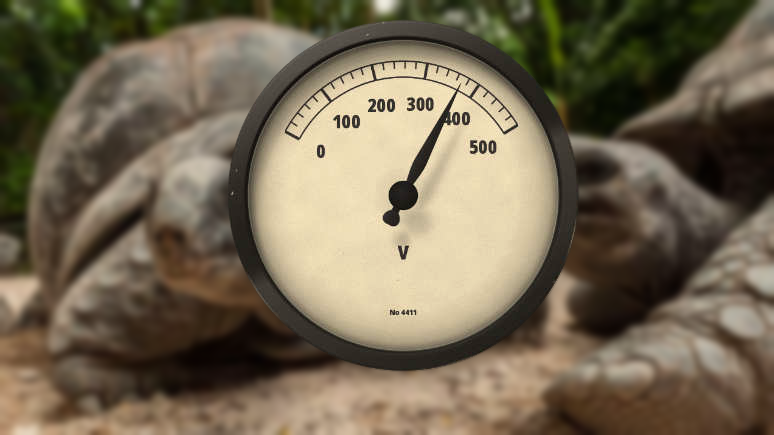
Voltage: value=370 unit=V
